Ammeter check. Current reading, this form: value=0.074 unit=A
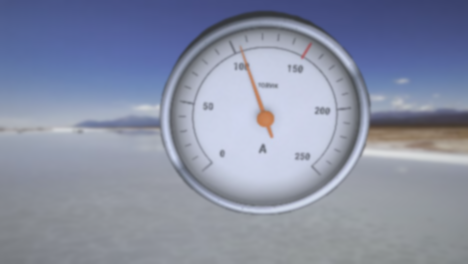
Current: value=105 unit=A
